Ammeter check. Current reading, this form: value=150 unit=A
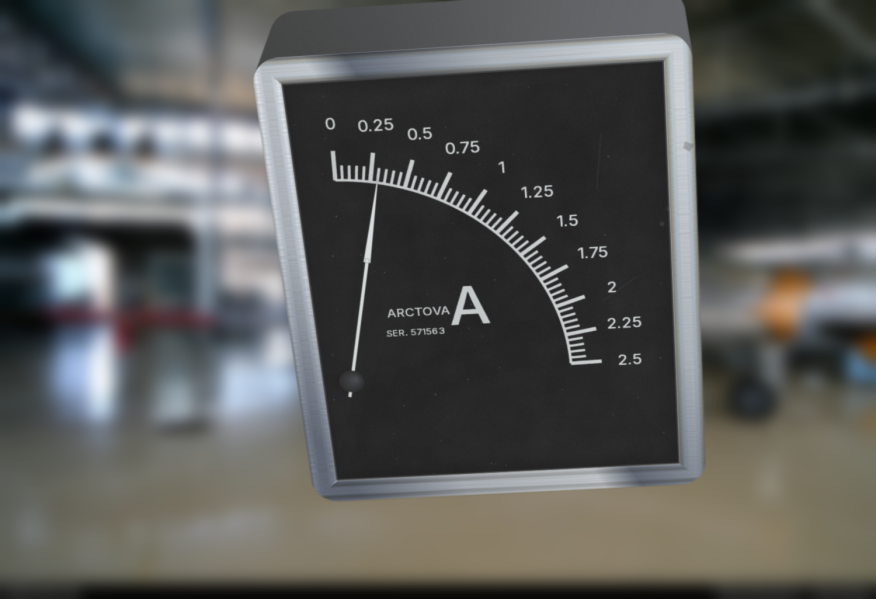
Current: value=0.3 unit=A
